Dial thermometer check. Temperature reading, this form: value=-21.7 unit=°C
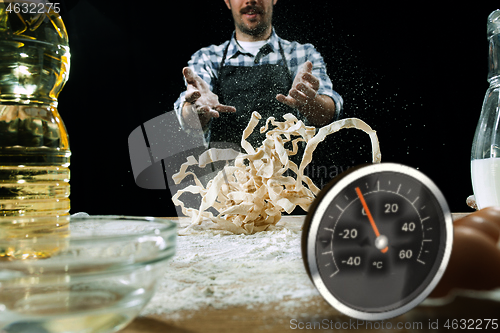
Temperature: value=0 unit=°C
